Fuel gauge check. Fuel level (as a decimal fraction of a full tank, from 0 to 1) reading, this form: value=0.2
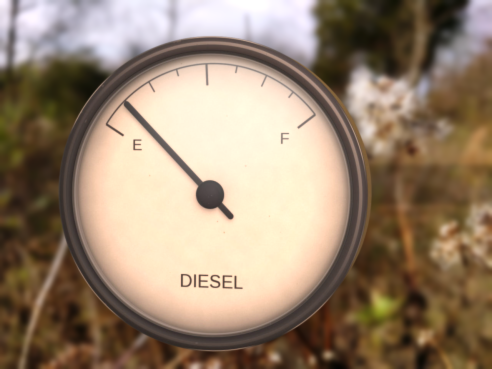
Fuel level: value=0.125
